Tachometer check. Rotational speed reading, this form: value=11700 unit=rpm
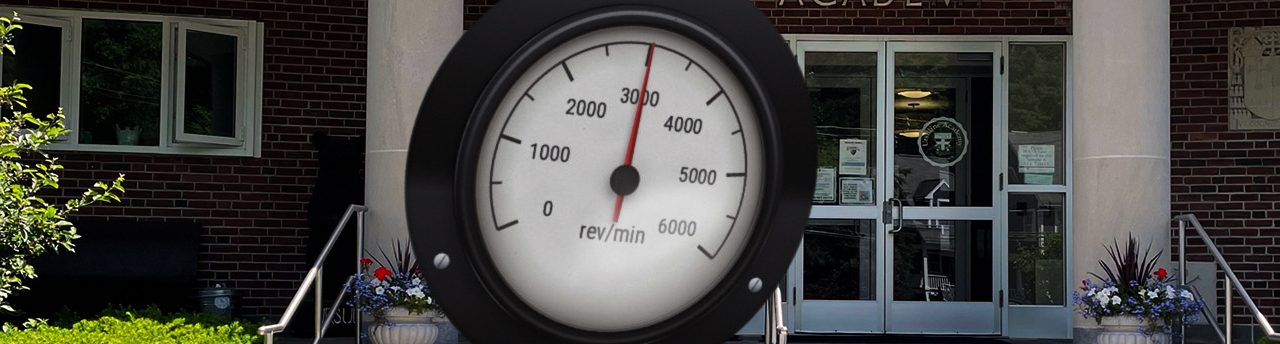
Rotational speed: value=3000 unit=rpm
